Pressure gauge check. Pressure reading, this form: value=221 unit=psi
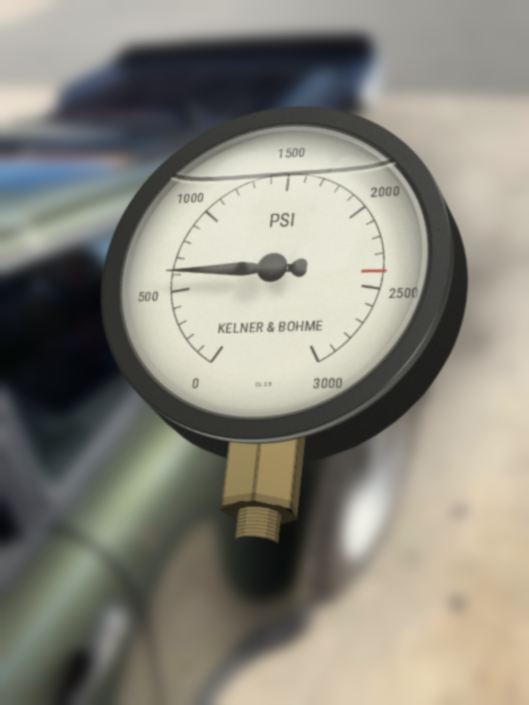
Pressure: value=600 unit=psi
